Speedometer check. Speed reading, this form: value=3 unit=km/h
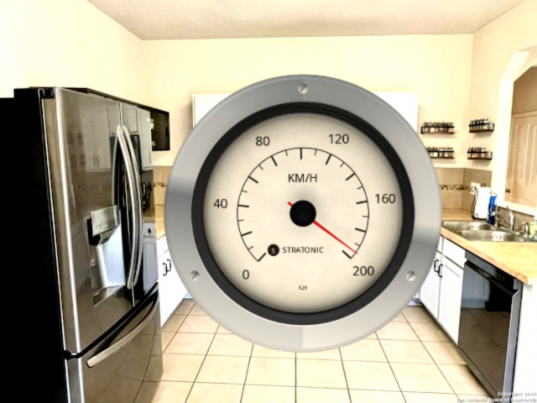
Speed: value=195 unit=km/h
